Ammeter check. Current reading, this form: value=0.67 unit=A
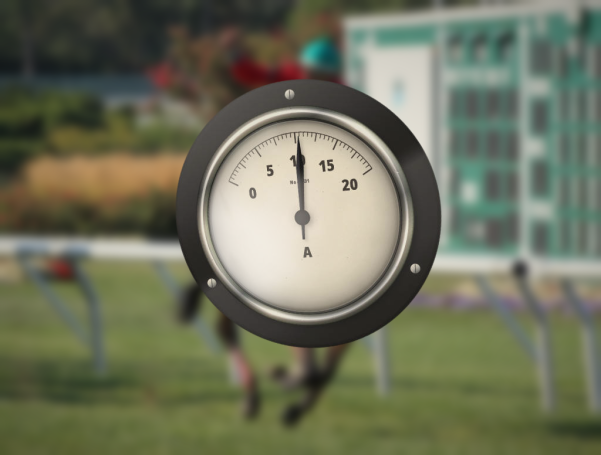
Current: value=10.5 unit=A
